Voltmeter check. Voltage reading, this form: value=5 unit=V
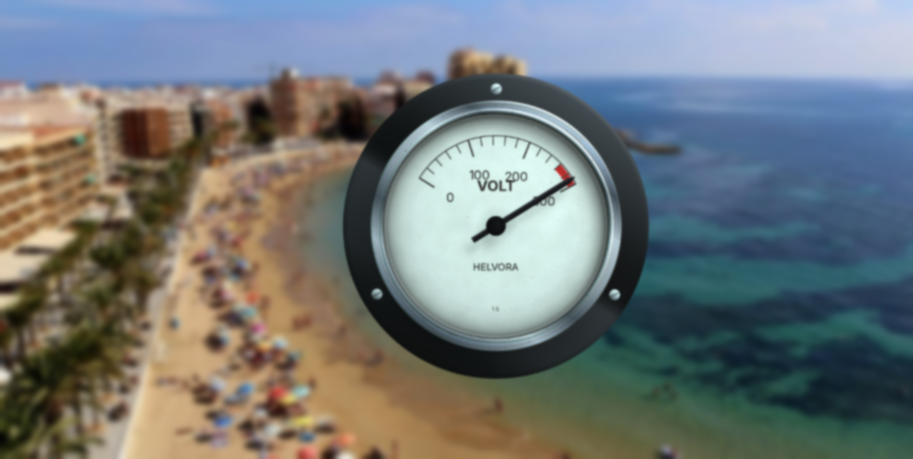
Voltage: value=290 unit=V
